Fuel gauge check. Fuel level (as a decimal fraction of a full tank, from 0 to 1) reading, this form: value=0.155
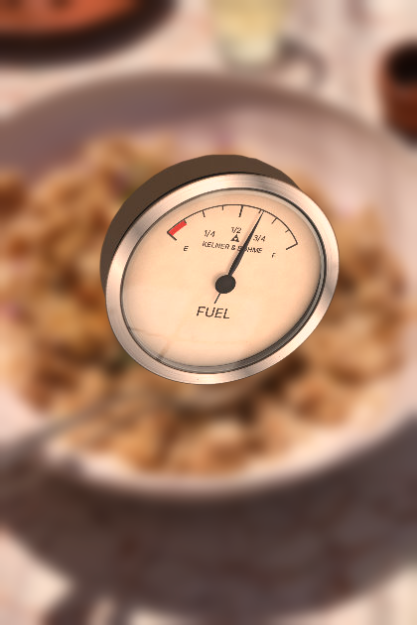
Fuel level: value=0.625
